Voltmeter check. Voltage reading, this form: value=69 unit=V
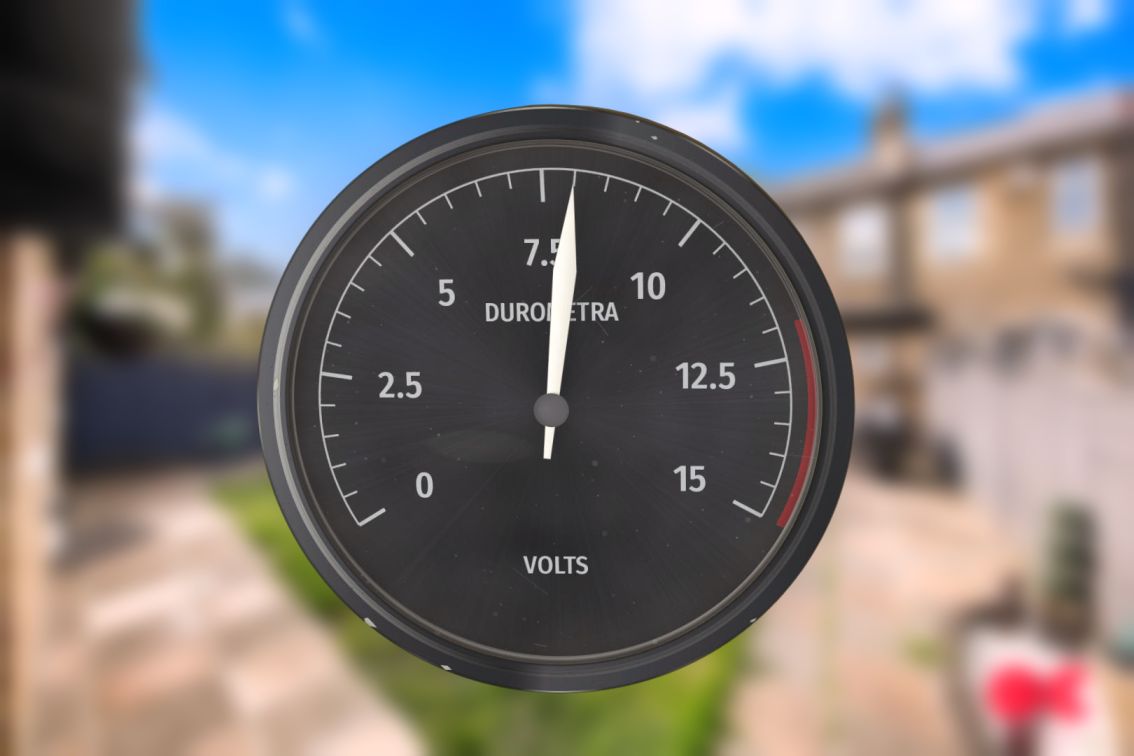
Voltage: value=8 unit=V
